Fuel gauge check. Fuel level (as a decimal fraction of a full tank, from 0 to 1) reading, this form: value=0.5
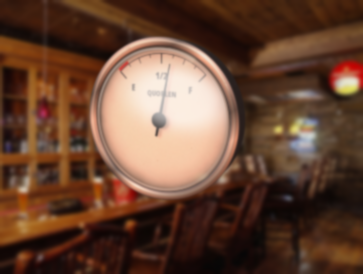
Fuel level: value=0.625
